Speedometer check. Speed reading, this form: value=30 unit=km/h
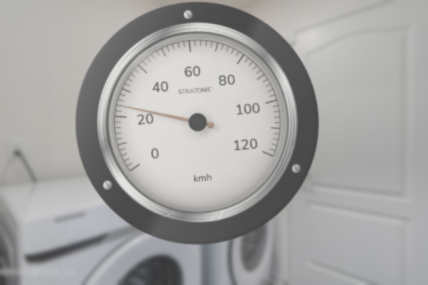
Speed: value=24 unit=km/h
